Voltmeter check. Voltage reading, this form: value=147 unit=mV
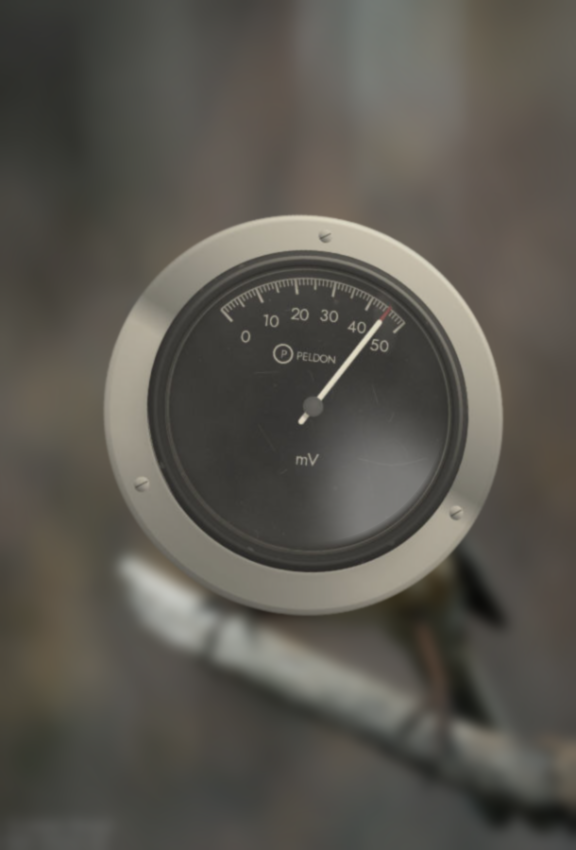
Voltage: value=45 unit=mV
